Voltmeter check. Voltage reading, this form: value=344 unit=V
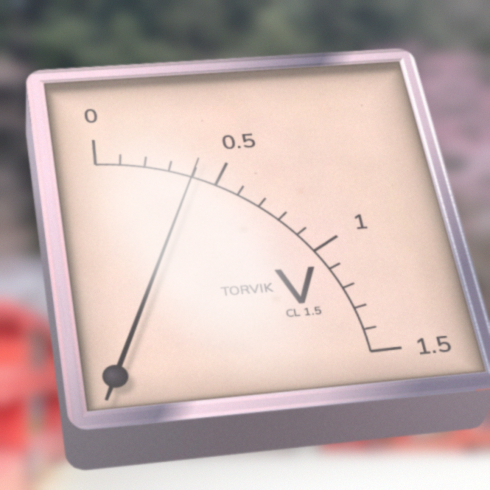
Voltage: value=0.4 unit=V
